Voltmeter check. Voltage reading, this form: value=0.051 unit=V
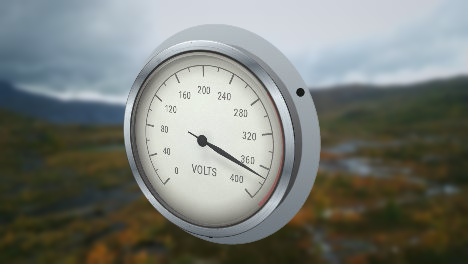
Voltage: value=370 unit=V
